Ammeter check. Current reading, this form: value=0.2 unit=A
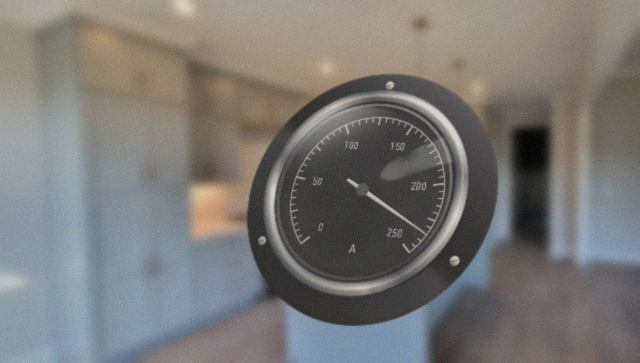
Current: value=235 unit=A
